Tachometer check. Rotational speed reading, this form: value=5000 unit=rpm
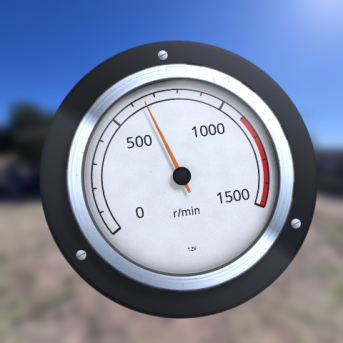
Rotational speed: value=650 unit=rpm
